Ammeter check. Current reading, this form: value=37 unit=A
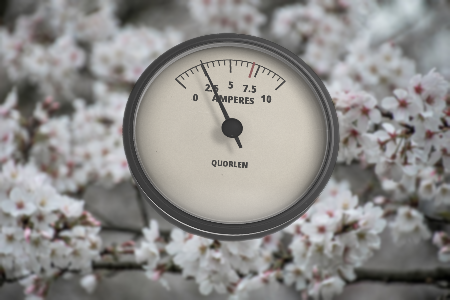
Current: value=2.5 unit=A
